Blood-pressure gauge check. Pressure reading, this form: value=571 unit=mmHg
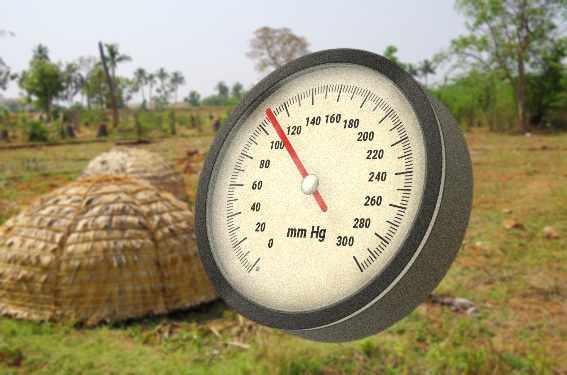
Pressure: value=110 unit=mmHg
